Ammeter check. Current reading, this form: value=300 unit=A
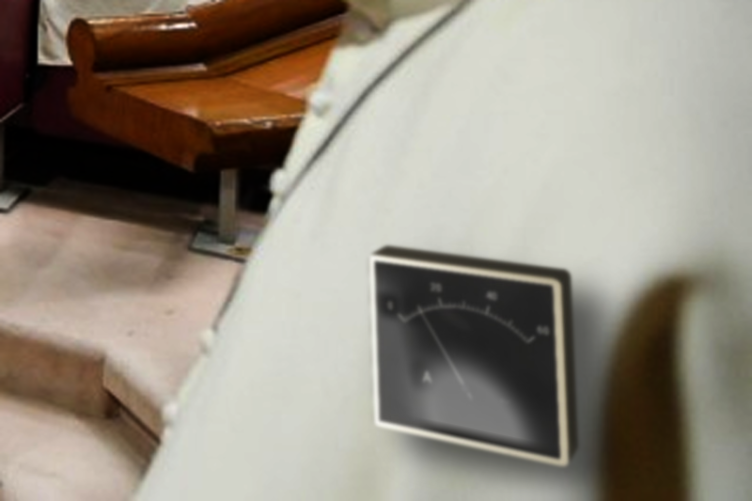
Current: value=10 unit=A
